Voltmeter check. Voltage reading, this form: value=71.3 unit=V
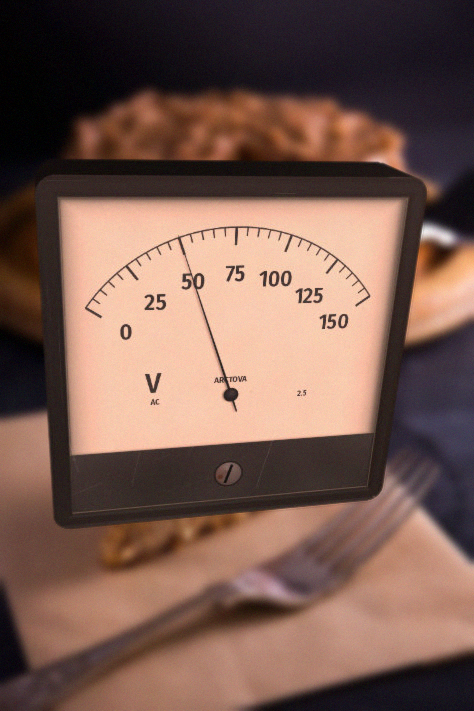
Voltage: value=50 unit=V
